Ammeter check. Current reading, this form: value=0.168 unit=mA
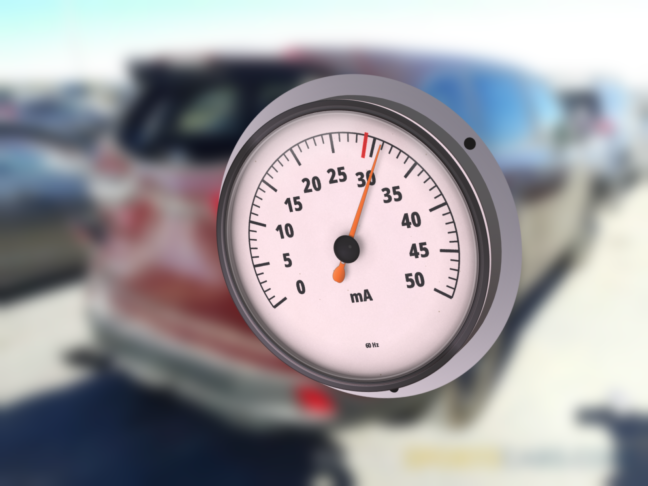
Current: value=31 unit=mA
